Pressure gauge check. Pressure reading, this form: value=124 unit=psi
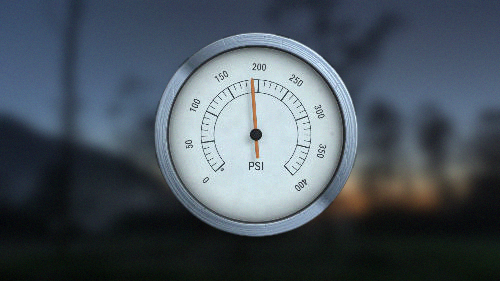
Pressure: value=190 unit=psi
